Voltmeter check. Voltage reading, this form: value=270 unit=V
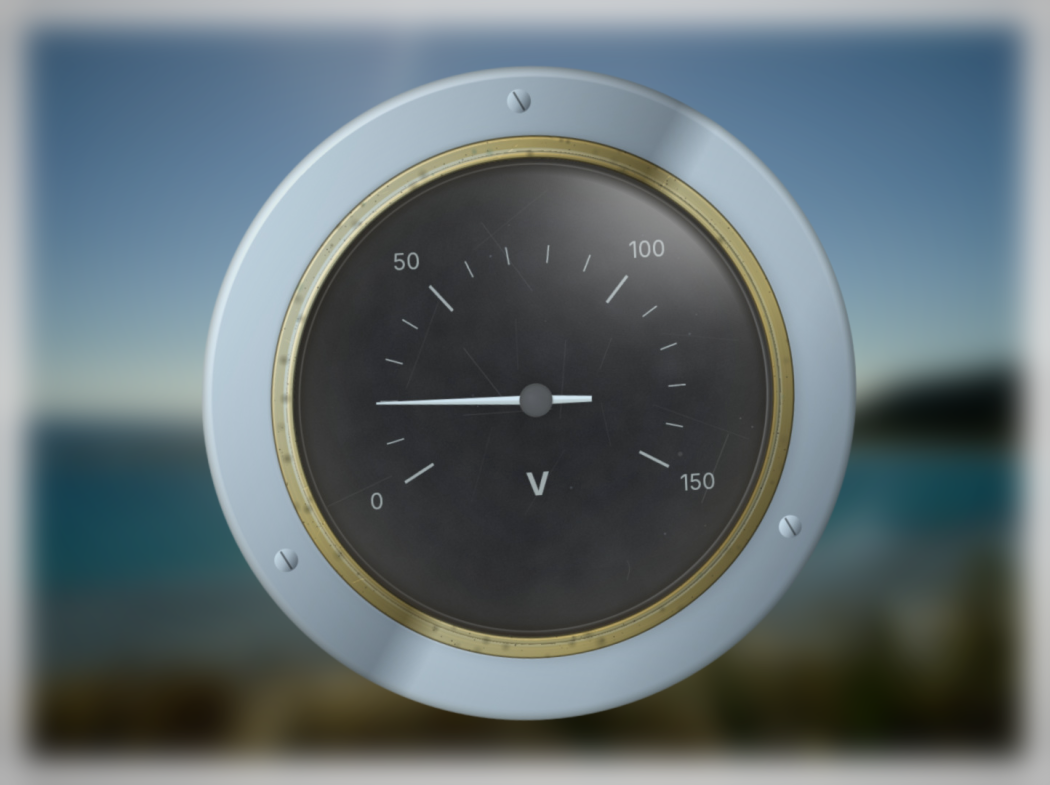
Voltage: value=20 unit=V
